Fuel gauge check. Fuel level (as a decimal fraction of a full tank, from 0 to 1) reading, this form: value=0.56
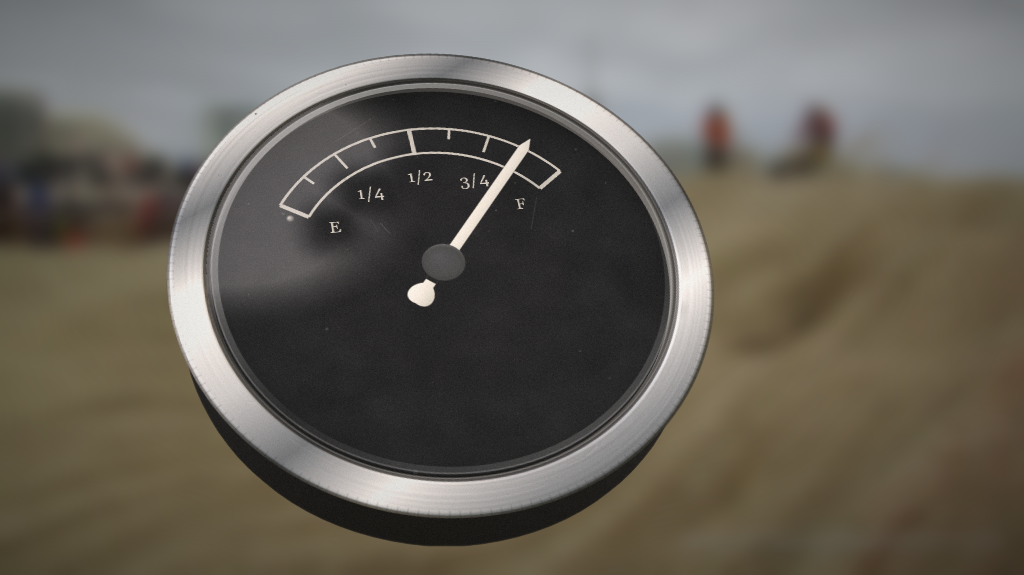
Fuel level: value=0.875
